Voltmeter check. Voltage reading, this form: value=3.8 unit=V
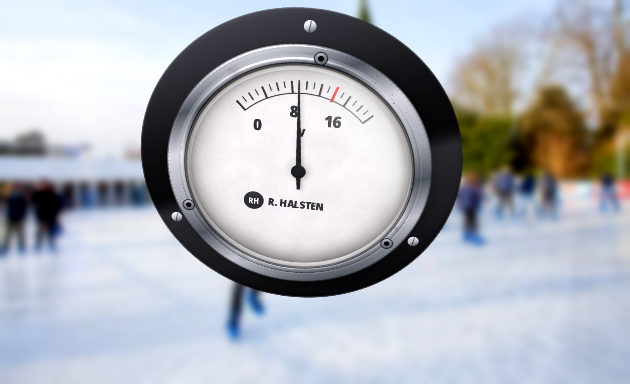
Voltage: value=9 unit=V
